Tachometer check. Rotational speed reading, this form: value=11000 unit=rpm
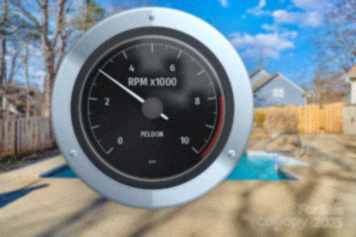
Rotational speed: value=3000 unit=rpm
